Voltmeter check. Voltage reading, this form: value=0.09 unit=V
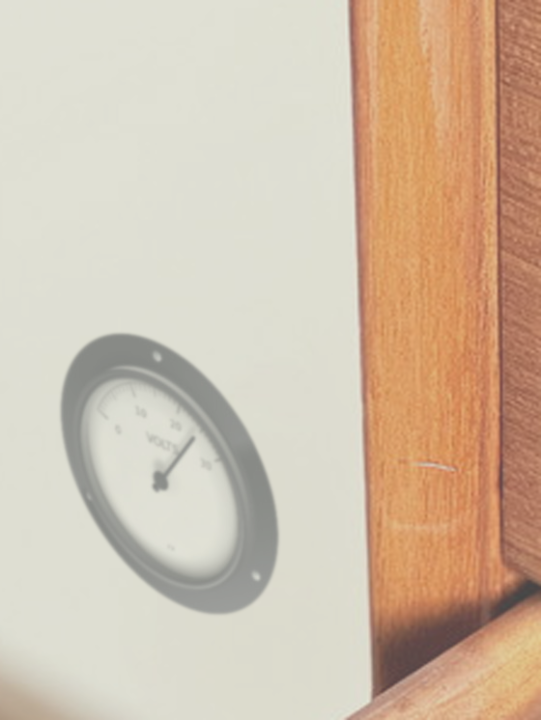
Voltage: value=25 unit=V
